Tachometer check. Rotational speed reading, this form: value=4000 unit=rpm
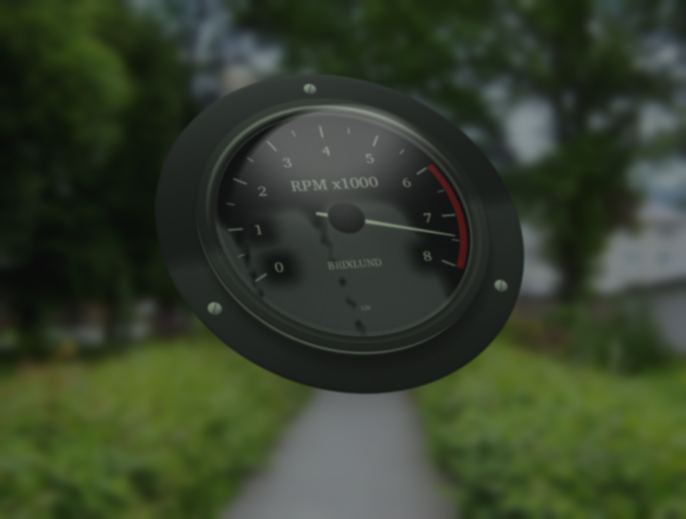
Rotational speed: value=7500 unit=rpm
